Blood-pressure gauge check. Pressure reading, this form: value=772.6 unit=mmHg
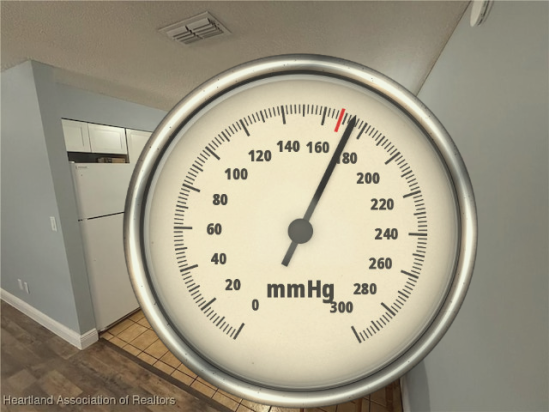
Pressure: value=174 unit=mmHg
